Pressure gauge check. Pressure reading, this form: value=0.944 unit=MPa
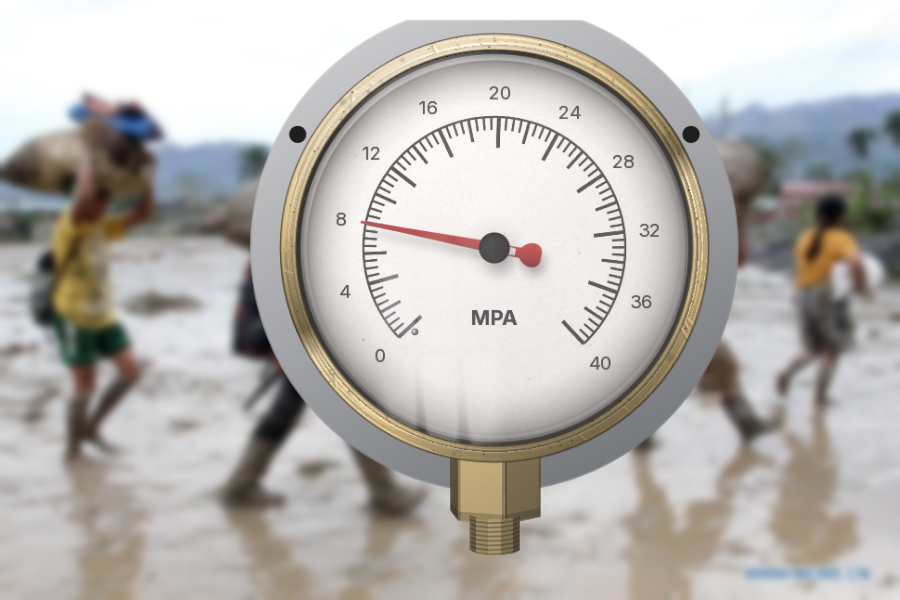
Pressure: value=8 unit=MPa
